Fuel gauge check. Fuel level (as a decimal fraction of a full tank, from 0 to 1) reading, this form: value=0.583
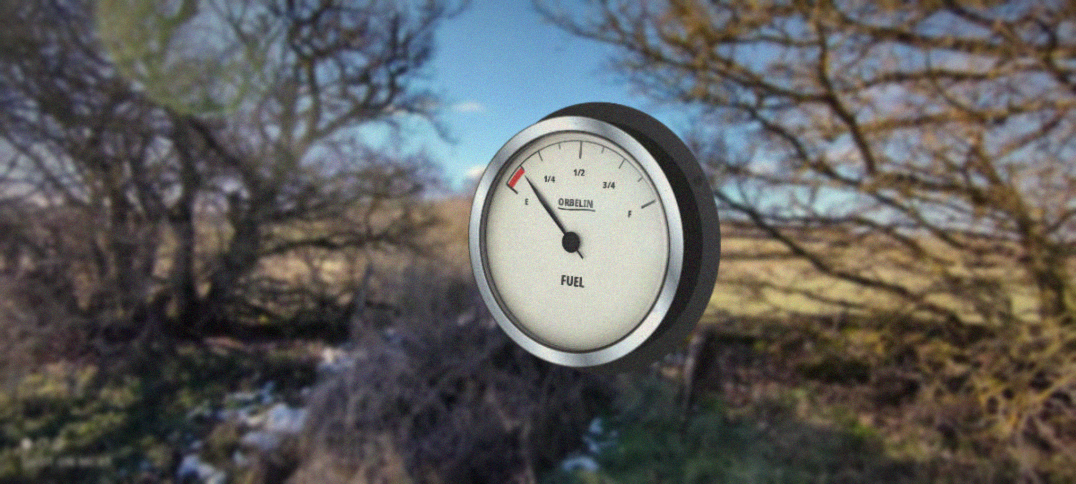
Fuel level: value=0.125
